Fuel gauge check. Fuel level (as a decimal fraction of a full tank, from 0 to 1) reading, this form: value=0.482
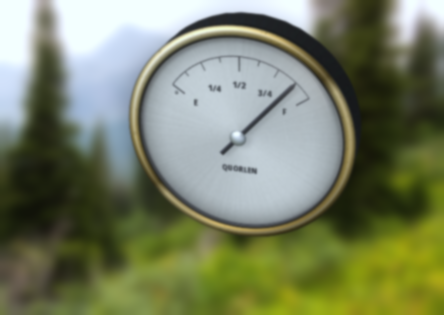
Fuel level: value=0.875
